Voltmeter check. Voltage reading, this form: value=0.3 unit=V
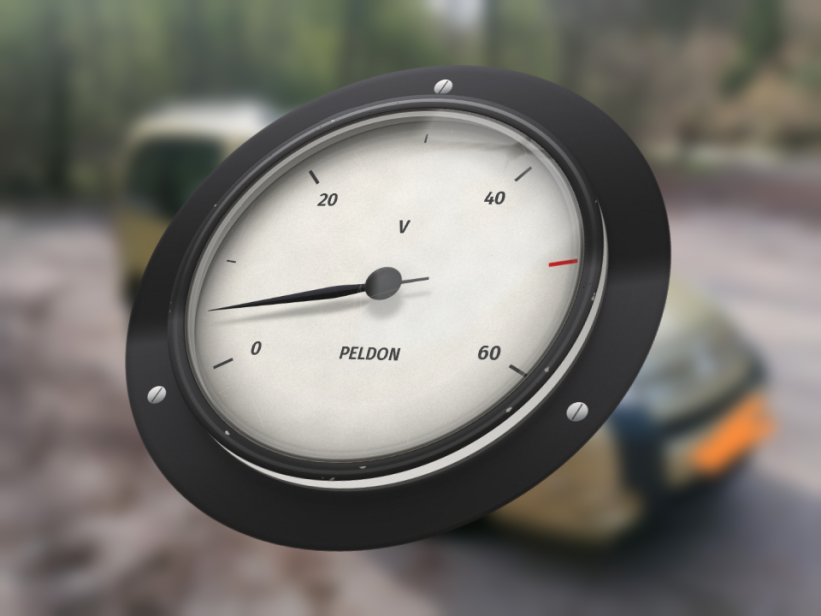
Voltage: value=5 unit=V
